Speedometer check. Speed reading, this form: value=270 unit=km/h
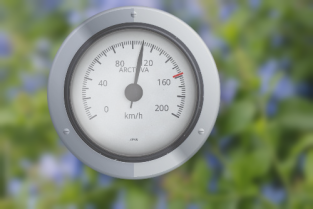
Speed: value=110 unit=km/h
